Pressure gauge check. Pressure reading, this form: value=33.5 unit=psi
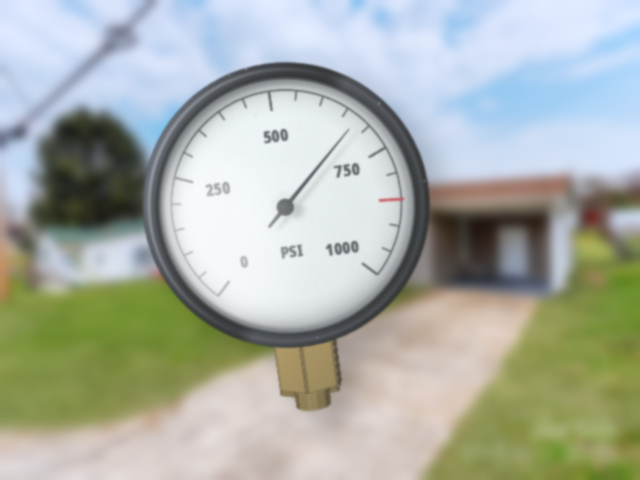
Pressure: value=675 unit=psi
